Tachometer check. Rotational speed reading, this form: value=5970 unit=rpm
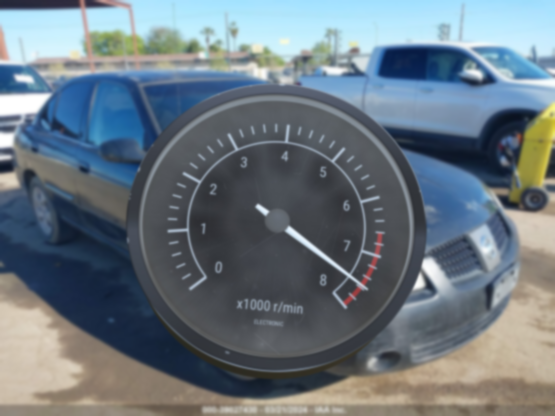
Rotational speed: value=7600 unit=rpm
